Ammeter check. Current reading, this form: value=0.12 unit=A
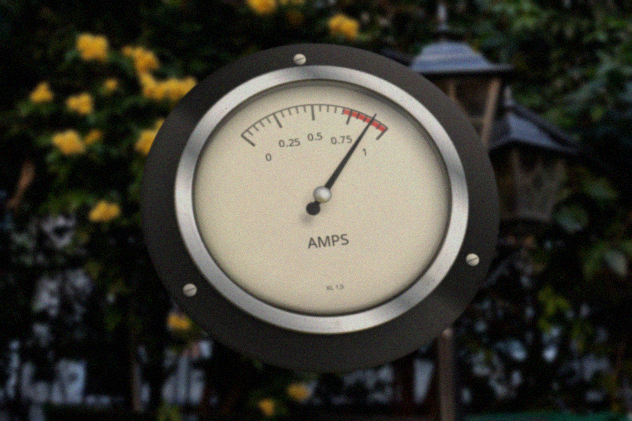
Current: value=0.9 unit=A
